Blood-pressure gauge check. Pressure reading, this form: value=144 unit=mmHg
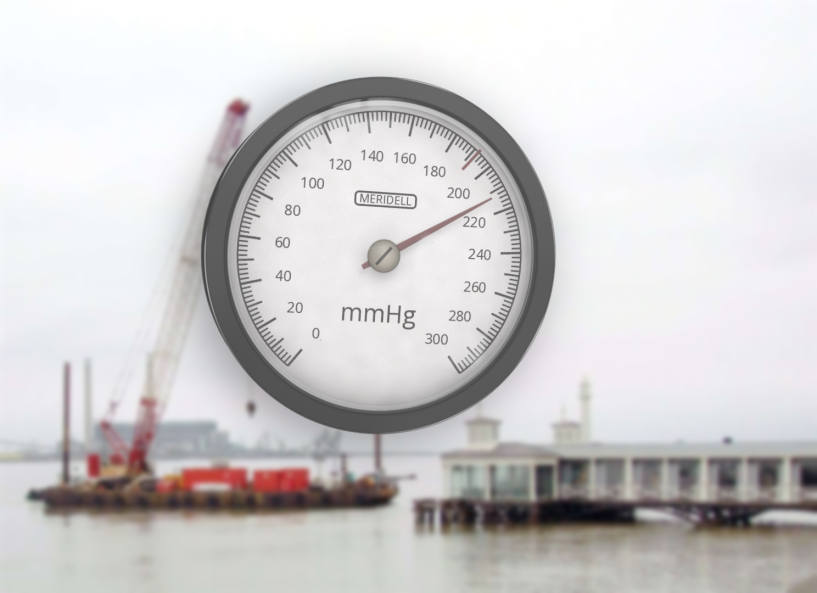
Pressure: value=212 unit=mmHg
